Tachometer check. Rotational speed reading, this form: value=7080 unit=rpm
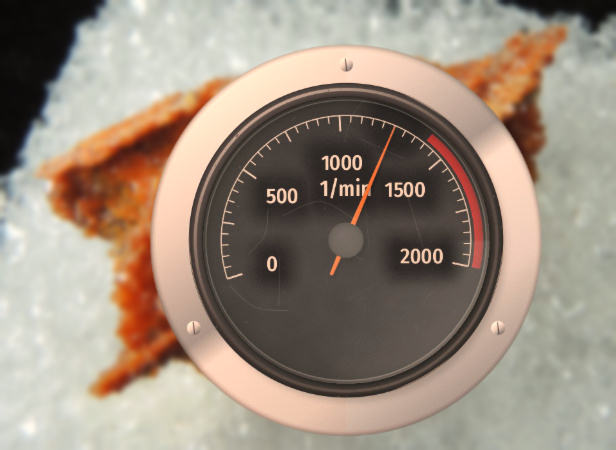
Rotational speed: value=1250 unit=rpm
